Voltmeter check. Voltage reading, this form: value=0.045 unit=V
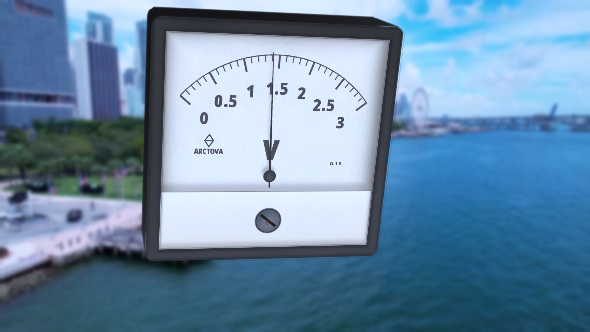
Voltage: value=1.4 unit=V
